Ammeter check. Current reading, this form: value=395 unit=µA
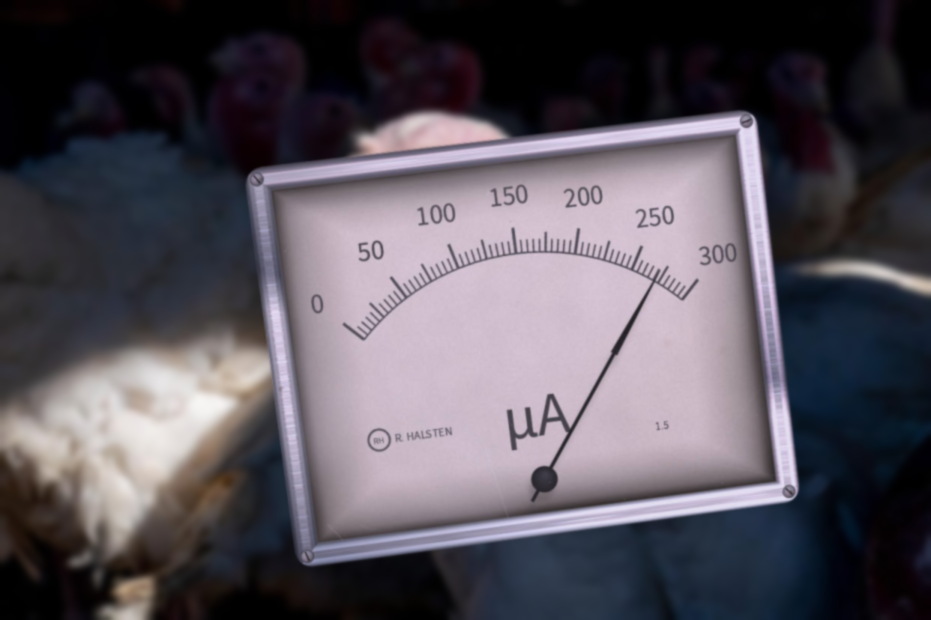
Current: value=270 unit=µA
